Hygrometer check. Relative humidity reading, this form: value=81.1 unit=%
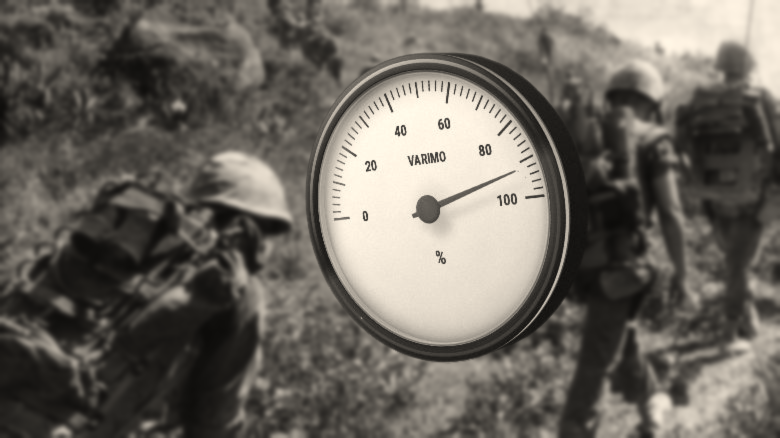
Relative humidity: value=92 unit=%
